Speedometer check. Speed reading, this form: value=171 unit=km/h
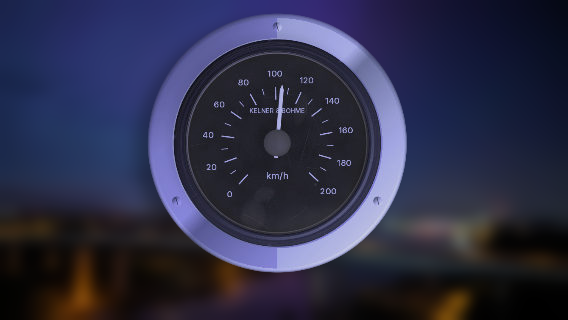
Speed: value=105 unit=km/h
